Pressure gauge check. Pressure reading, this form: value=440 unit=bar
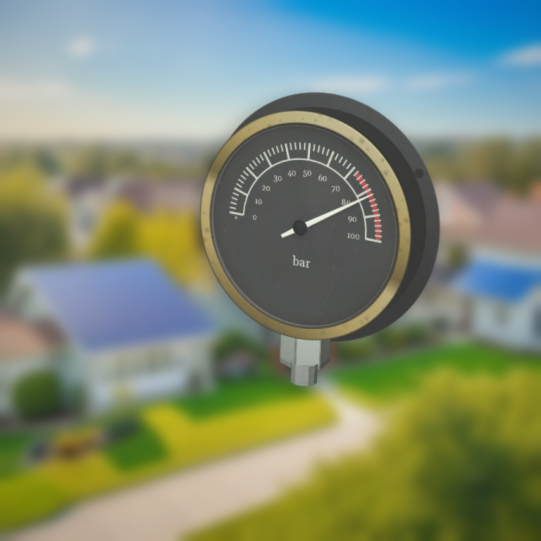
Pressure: value=82 unit=bar
